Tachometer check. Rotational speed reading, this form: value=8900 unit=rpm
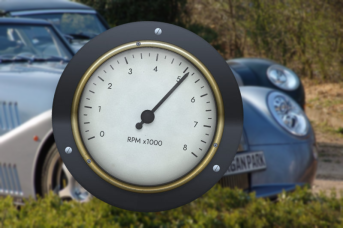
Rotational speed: value=5125 unit=rpm
